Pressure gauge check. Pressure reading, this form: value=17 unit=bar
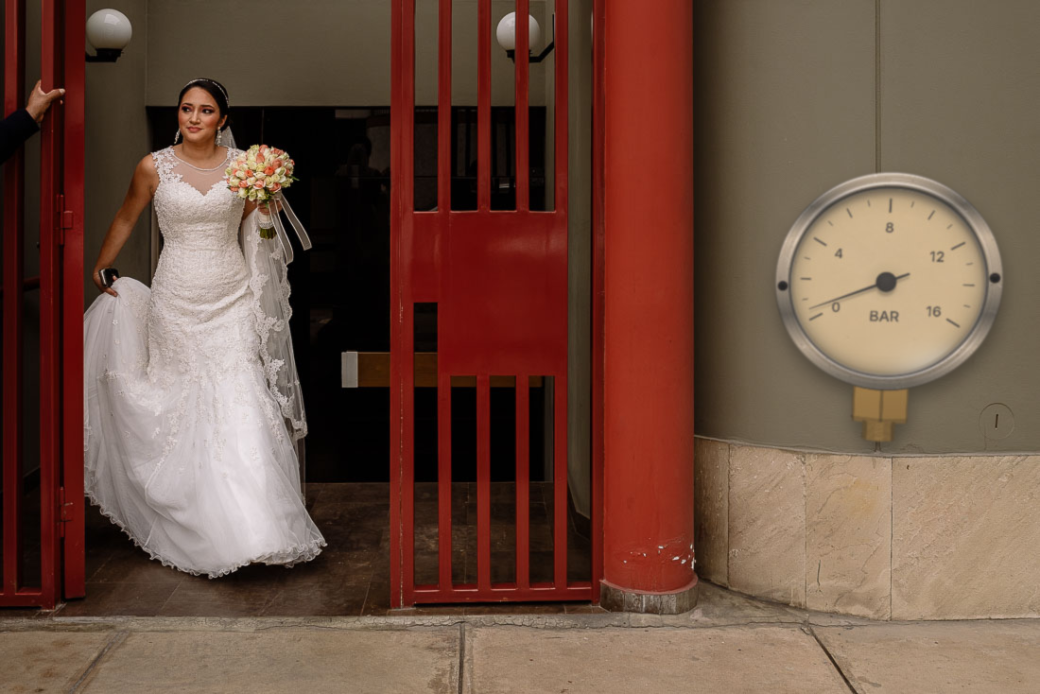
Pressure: value=0.5 unit=bar
